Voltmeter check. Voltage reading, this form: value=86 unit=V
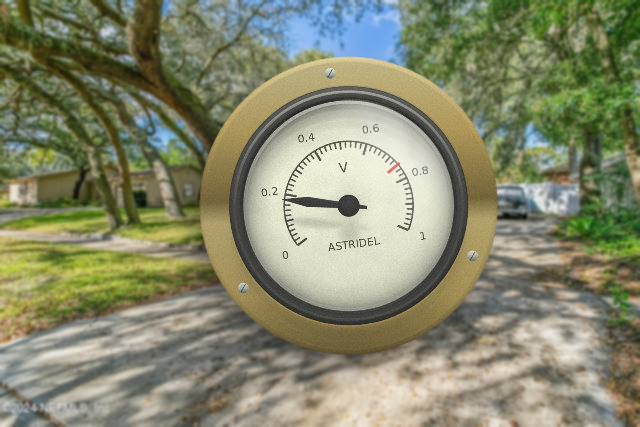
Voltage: value=0.18 unit=V
